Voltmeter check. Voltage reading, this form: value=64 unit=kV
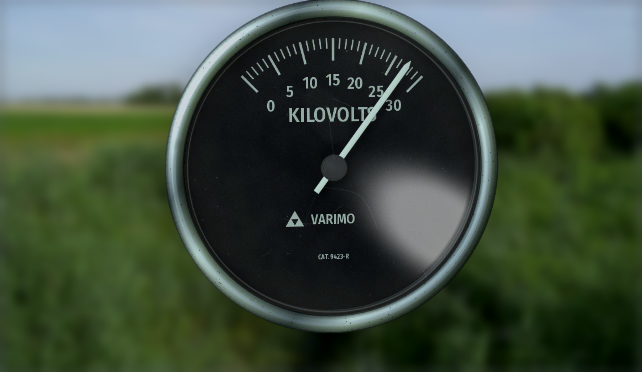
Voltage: value=27 unit=kV
